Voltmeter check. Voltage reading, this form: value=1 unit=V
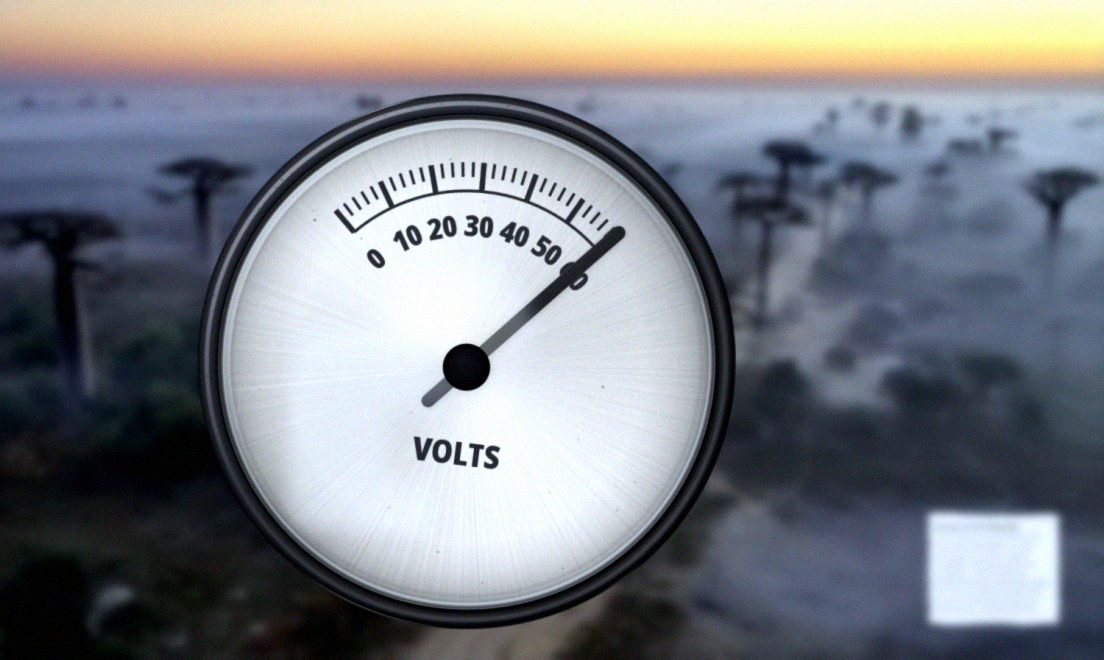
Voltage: value=59 unit=V
